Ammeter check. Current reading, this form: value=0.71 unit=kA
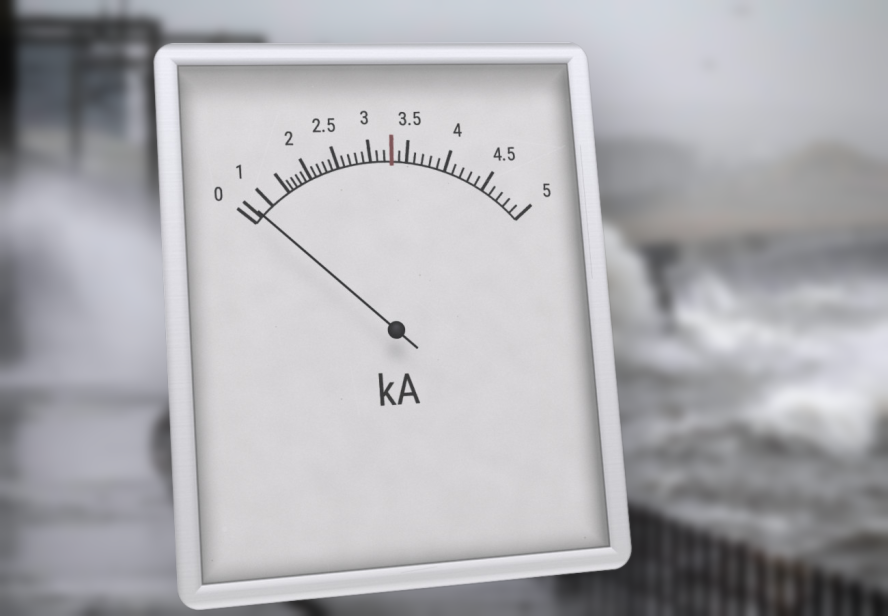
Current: value=0.5 unit=kA
